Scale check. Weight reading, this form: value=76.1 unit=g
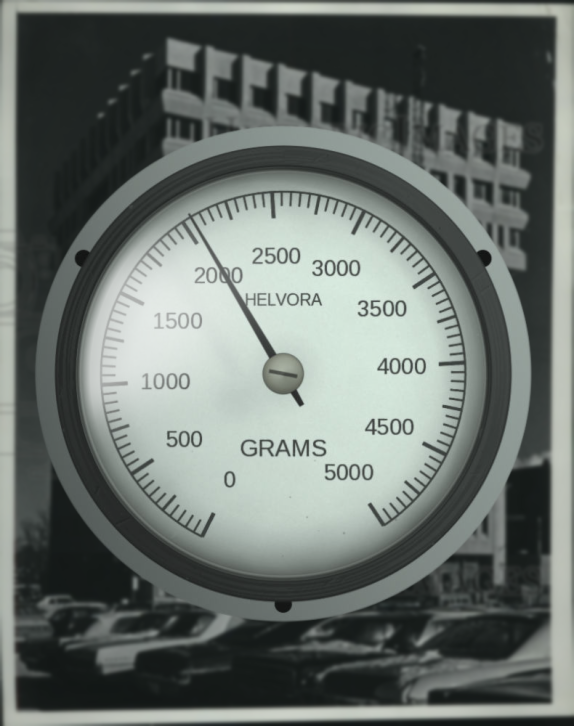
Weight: value=2050 unit=g
